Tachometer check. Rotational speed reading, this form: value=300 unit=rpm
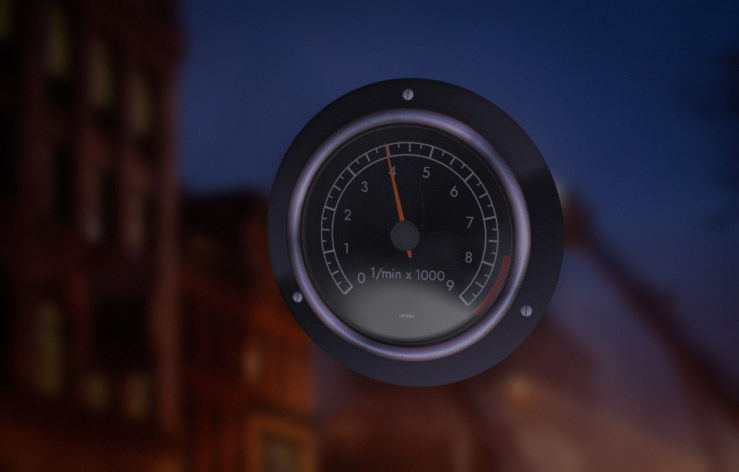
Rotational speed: value=4000 unit=rpm
